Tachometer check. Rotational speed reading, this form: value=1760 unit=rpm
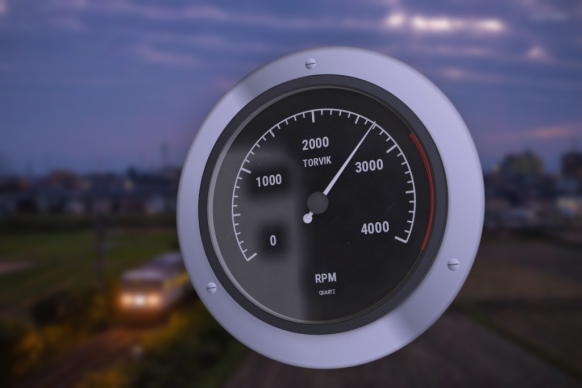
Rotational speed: value=2700 unit=rpm
